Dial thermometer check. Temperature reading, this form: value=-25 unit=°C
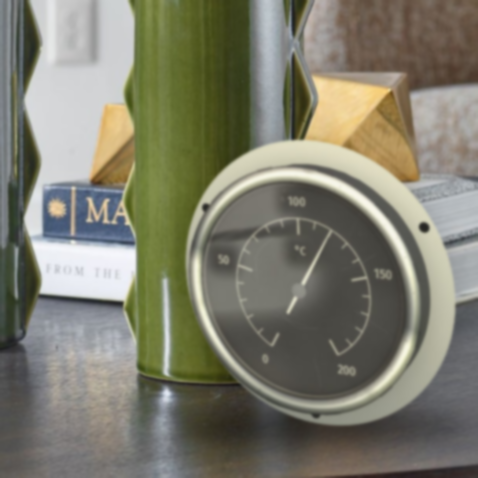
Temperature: value=120 unit=°C
